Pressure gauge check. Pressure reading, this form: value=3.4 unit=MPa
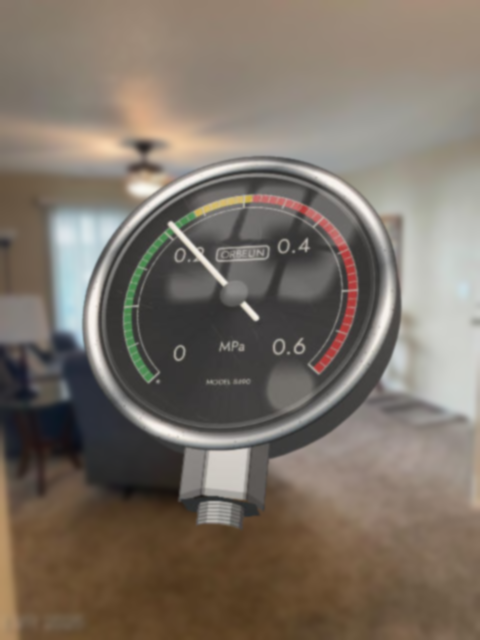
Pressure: value=0.21 unit=MPa
